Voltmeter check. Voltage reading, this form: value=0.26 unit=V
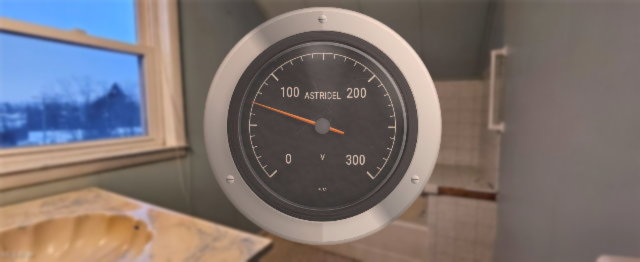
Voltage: value=70 unit=V
